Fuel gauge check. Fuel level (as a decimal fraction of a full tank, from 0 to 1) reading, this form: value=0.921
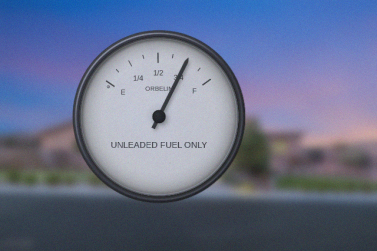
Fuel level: value=0.75
